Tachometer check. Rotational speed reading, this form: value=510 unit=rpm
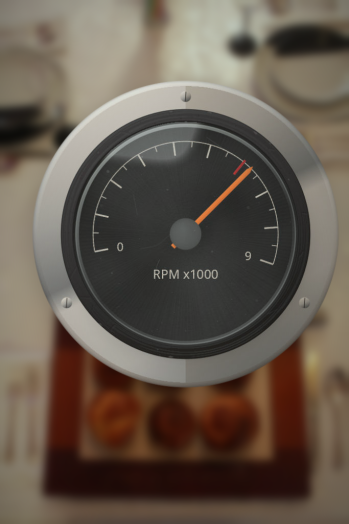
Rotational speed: value=6250 unit=rpm
